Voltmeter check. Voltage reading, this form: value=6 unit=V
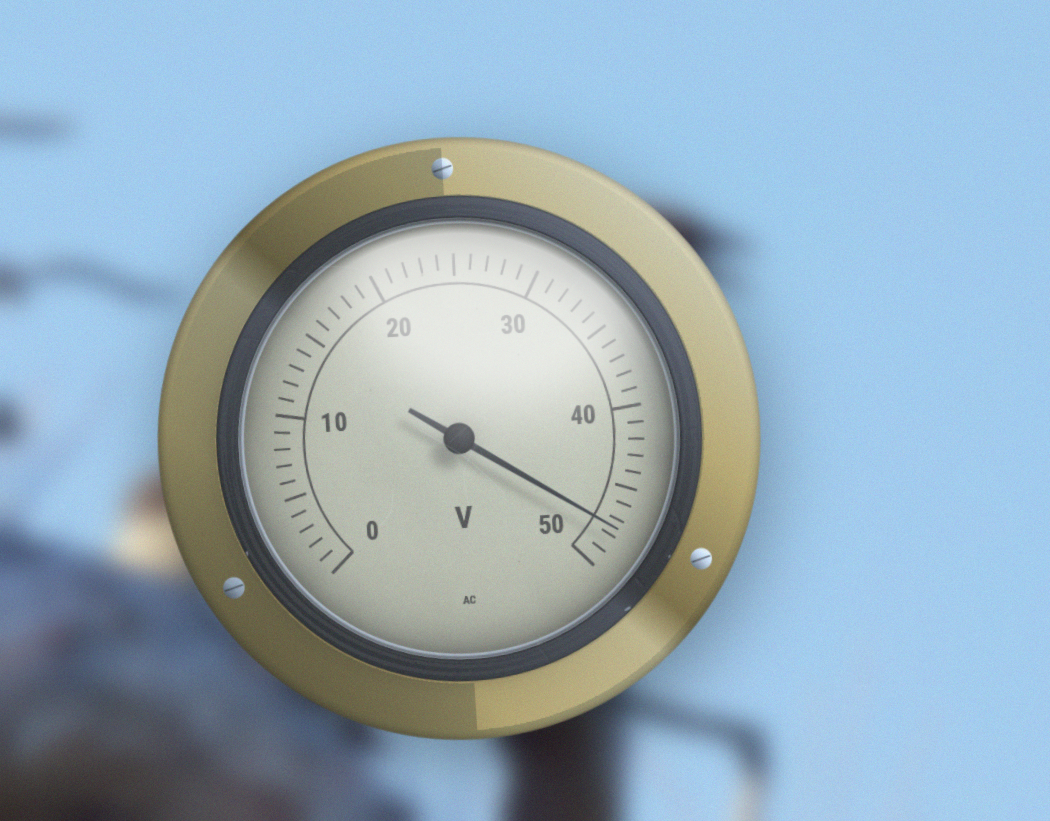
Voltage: value=47.5 unit=V
